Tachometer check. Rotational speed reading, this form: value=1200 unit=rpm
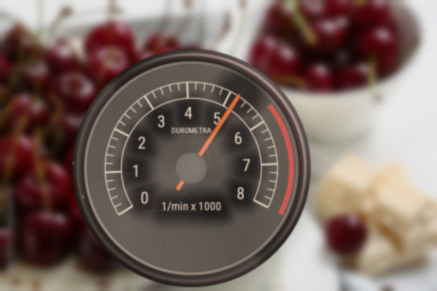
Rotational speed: value=5200 unit=rpm
